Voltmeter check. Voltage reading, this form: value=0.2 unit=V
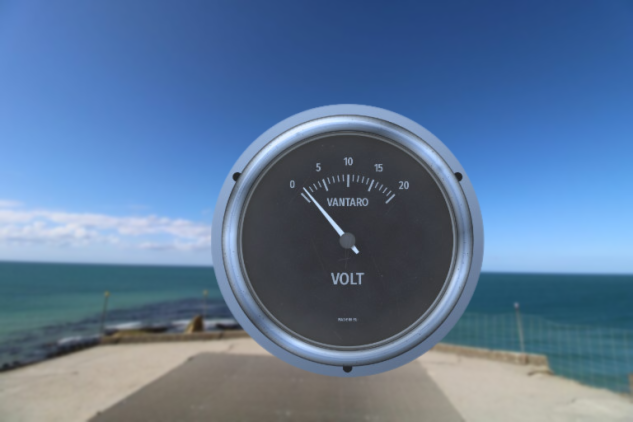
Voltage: value=1 unit=V
